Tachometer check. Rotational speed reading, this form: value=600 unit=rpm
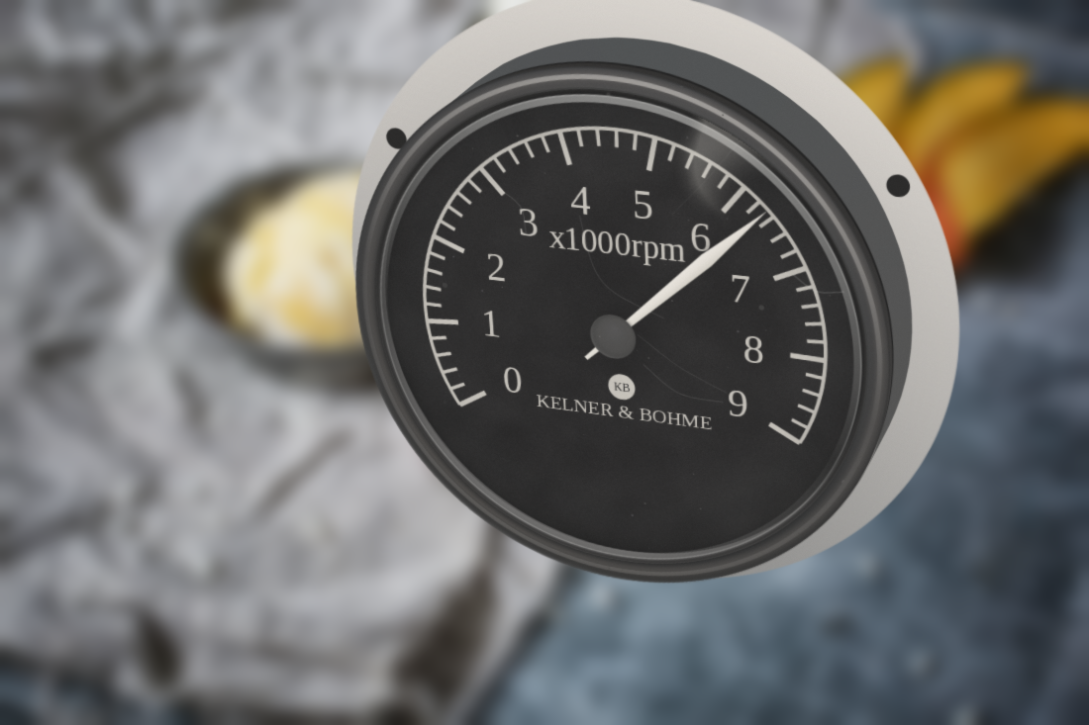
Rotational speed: value=6300 unit=rpm
